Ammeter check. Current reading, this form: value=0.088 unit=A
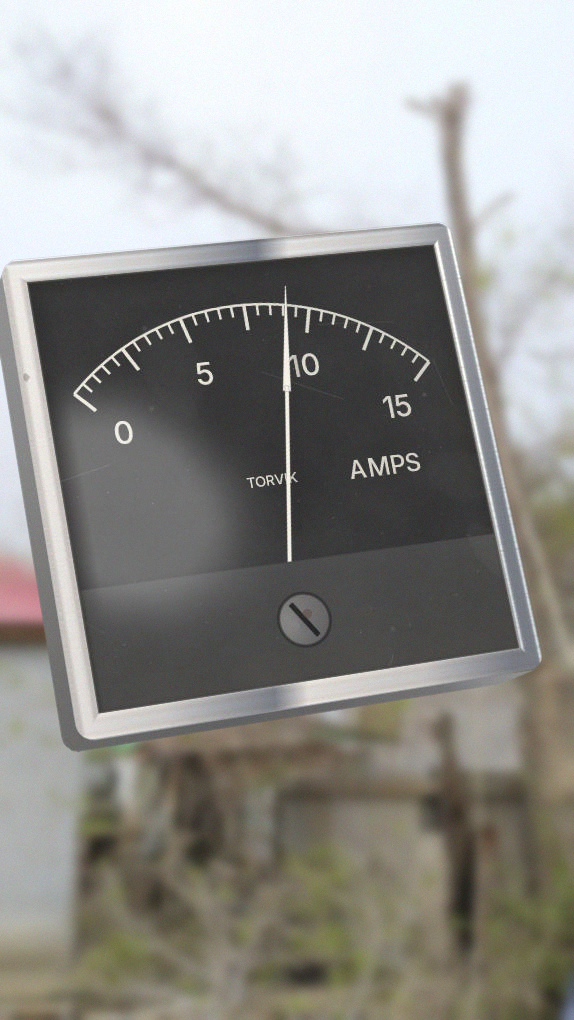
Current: value=9 unit=A
